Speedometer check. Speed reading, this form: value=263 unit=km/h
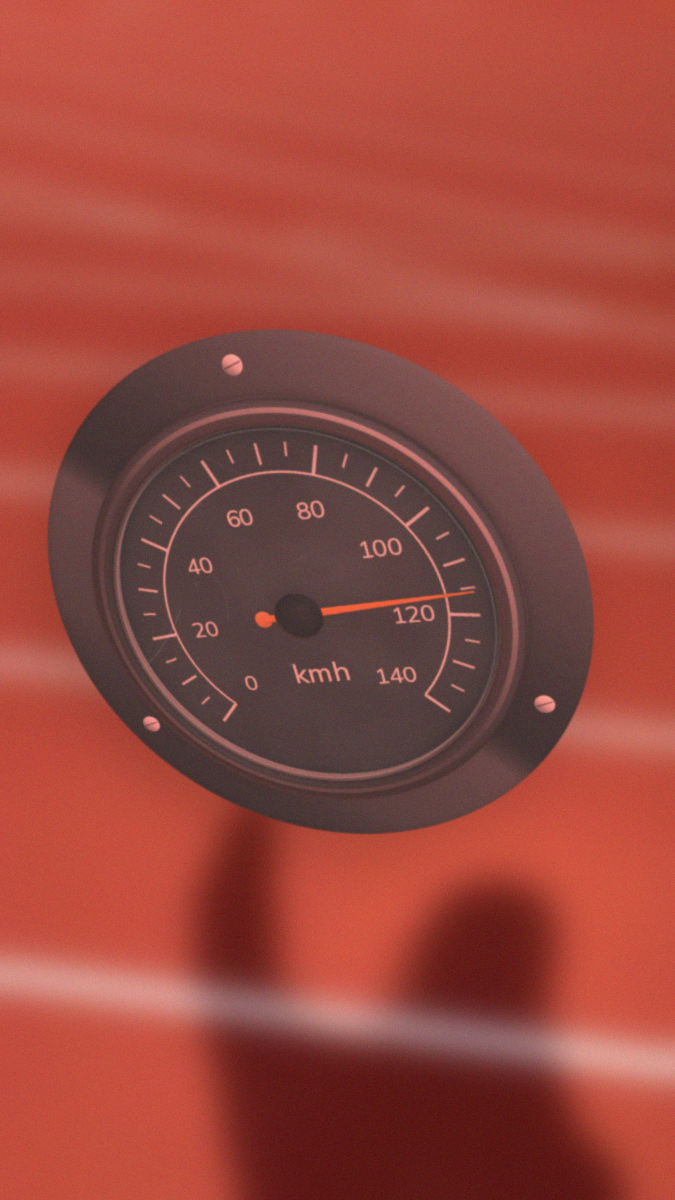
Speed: value=115 unit=km/h
